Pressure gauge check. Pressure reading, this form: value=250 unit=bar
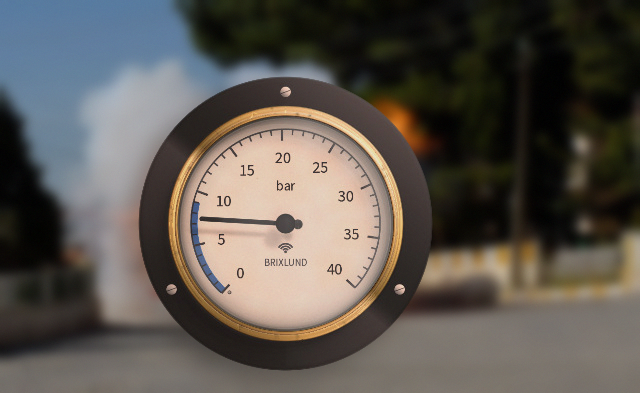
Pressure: value=7.5 unit=bar
